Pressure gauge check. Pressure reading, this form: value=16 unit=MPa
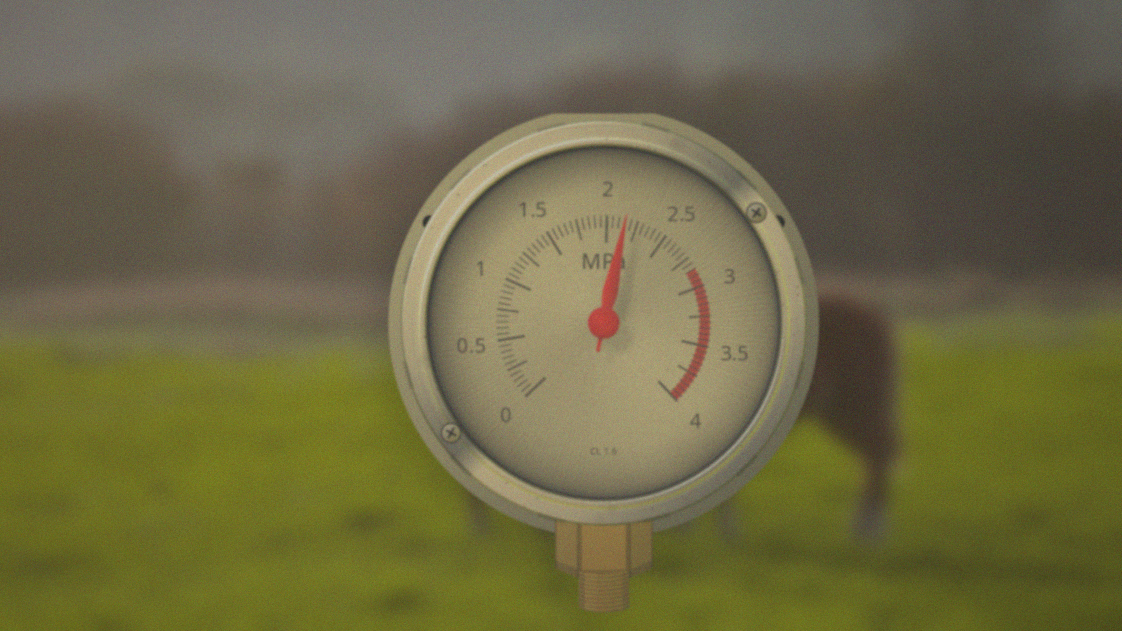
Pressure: value=2.15 unit=MPa
